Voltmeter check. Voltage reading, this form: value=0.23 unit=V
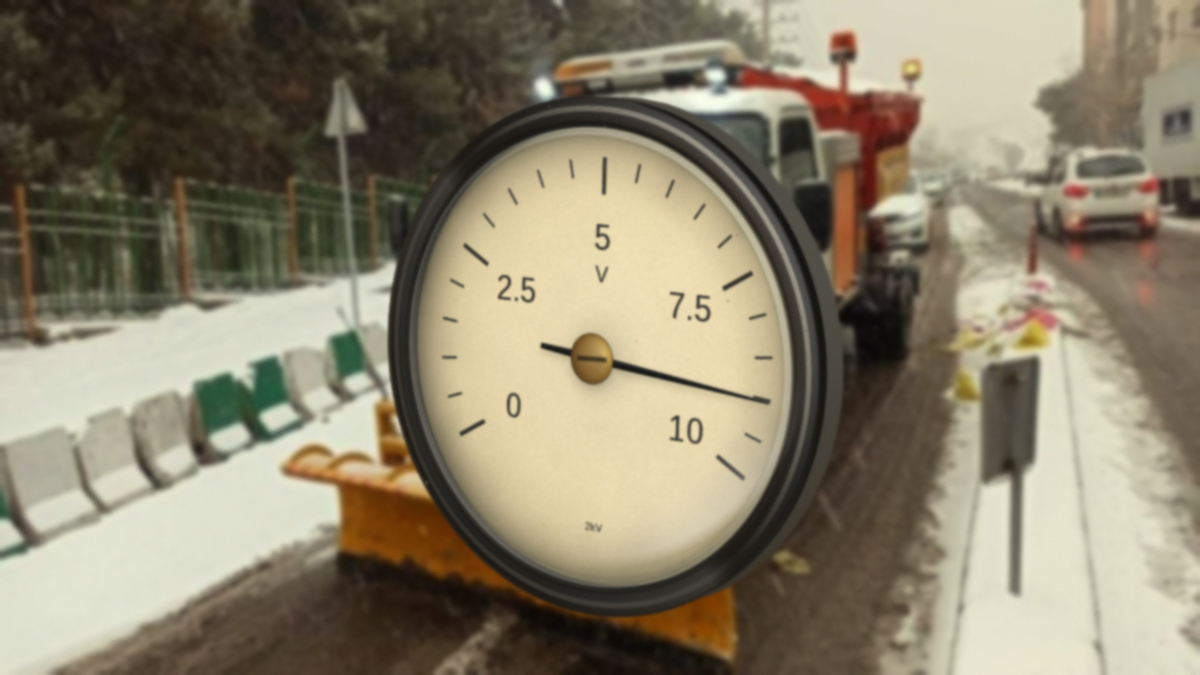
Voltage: value=9 unit=V
